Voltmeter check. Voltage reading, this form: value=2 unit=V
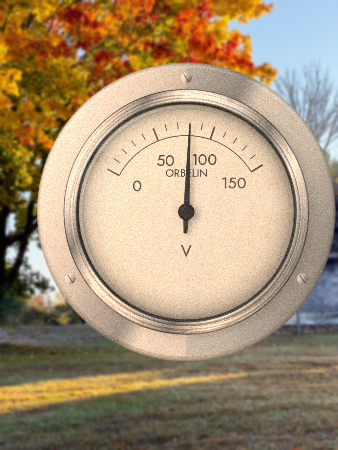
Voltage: value=80 unit=V
